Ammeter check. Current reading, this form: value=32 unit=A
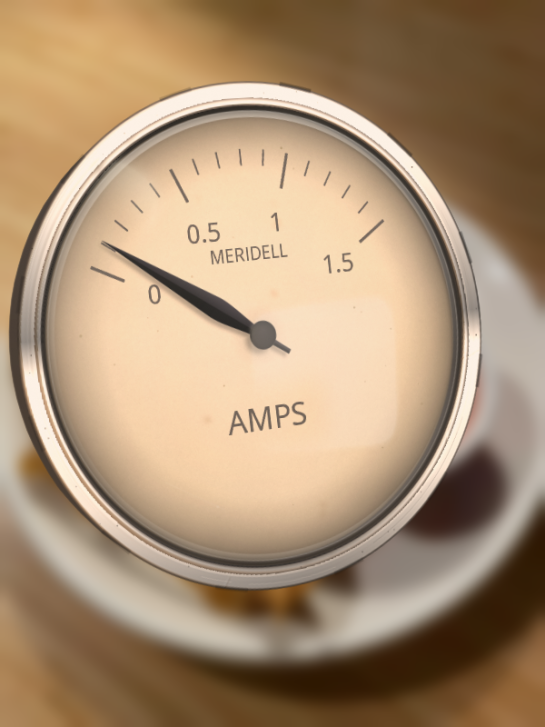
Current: value=0.1 unit=A
